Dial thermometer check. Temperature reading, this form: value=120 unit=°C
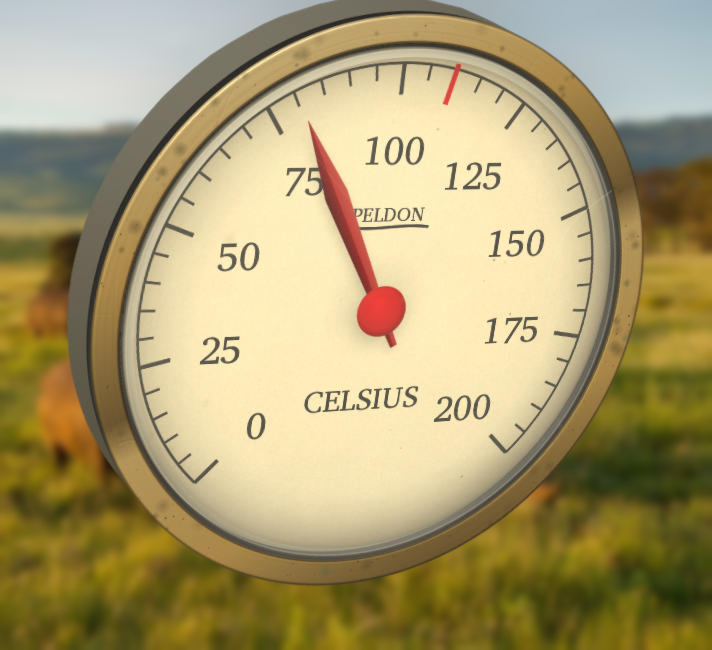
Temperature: value=80 unit=°C
